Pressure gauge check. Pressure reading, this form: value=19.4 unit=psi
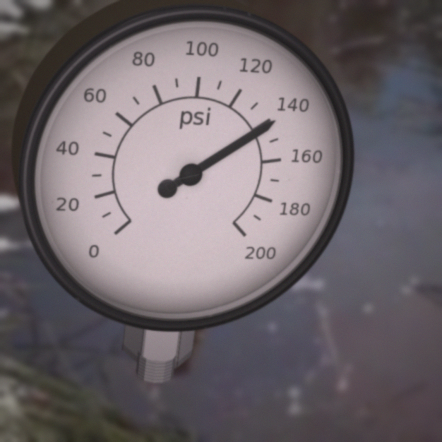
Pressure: value=140 unit=psi
